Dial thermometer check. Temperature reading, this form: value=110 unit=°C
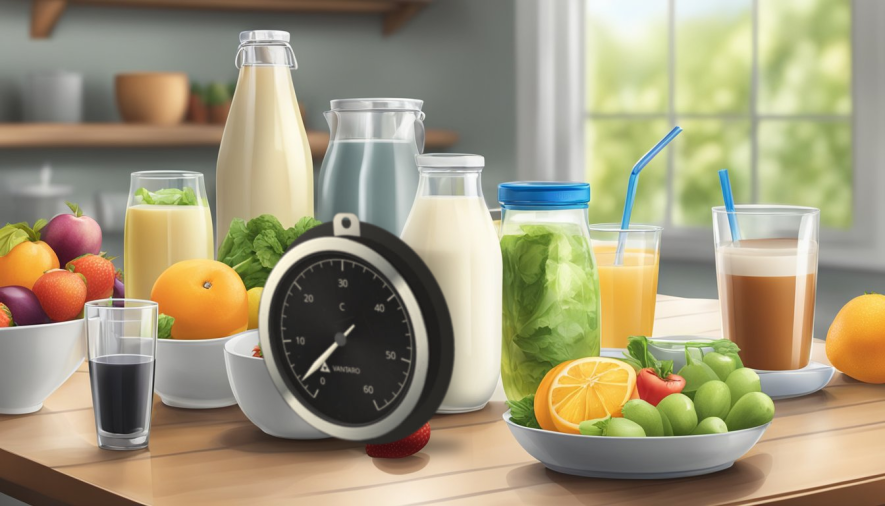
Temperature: value=3 unit=°C
